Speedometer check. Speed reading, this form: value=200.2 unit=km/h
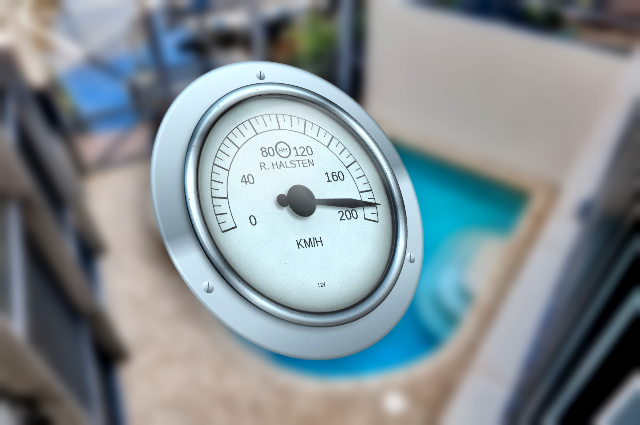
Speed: value=190 unit=km/h
